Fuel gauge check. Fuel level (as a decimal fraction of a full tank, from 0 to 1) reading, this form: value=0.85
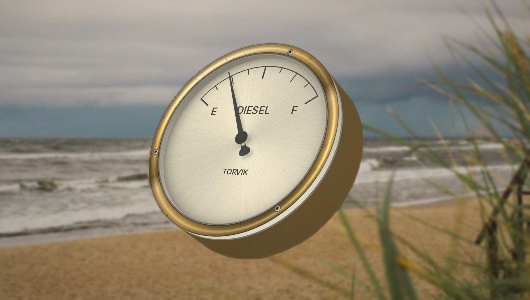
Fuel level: value=0.25
